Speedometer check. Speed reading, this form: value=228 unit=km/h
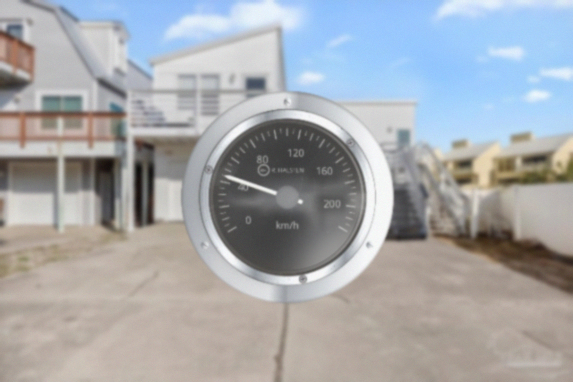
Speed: value=45 unit=km/h
